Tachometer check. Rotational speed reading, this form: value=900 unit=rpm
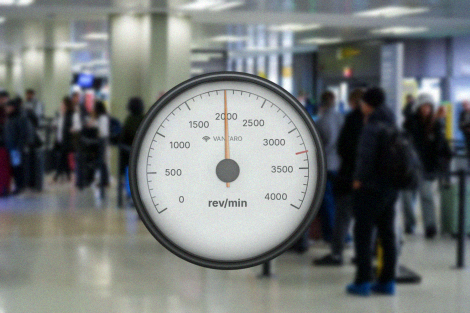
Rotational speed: value=2000 unit=rpm
